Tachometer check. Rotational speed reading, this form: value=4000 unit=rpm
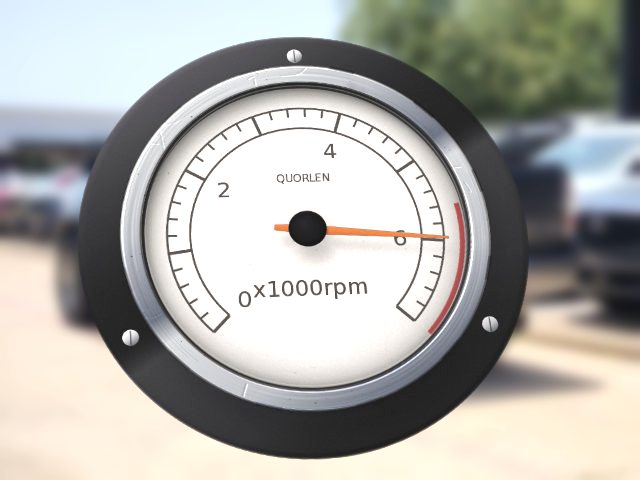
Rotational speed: value=6000 unit=rpm
